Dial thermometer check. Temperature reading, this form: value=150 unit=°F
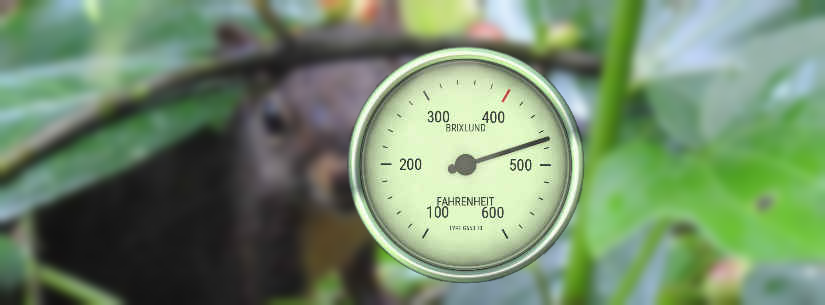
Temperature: value=470 unit=°F
